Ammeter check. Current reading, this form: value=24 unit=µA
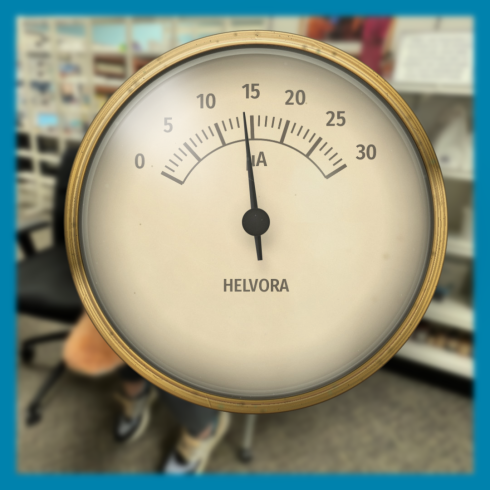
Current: value=14 unit=µA
